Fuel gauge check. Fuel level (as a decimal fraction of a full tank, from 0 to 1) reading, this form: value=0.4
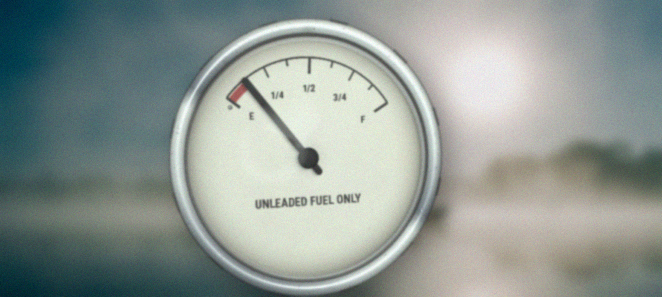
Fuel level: value=0.125
